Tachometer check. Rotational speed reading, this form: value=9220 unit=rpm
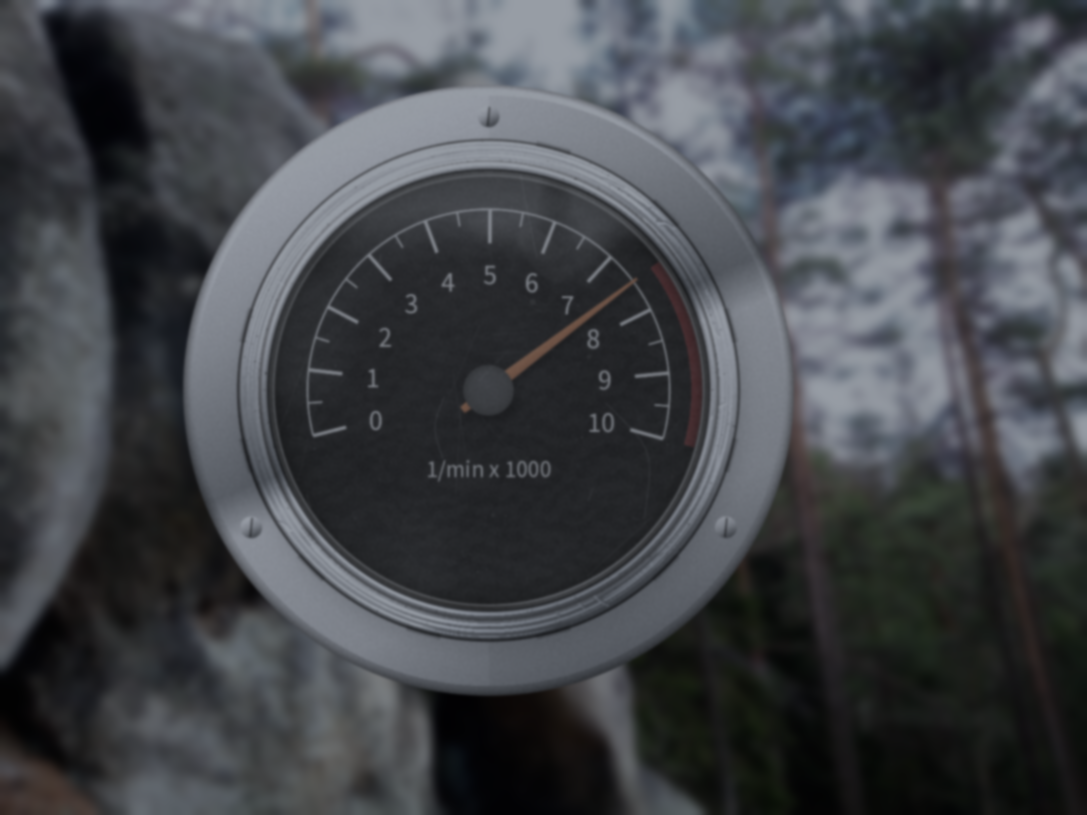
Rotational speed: value=7500 unit=rpm
